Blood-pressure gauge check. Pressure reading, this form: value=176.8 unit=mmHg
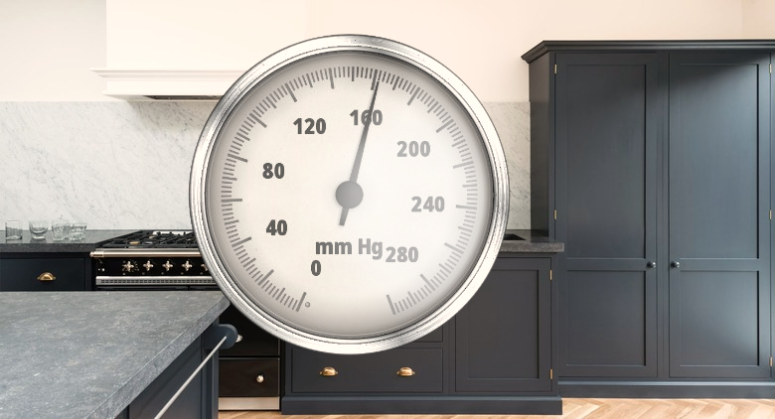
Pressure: value=162 unit=mmHg
